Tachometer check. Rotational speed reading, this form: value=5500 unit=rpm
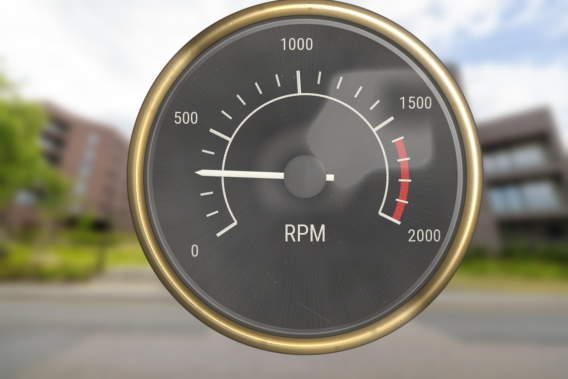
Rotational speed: value=300 unit=rpm
